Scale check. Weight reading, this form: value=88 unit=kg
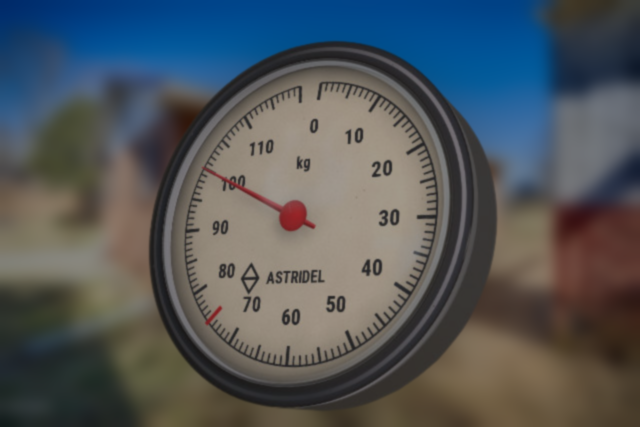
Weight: value=100 unit=kg
